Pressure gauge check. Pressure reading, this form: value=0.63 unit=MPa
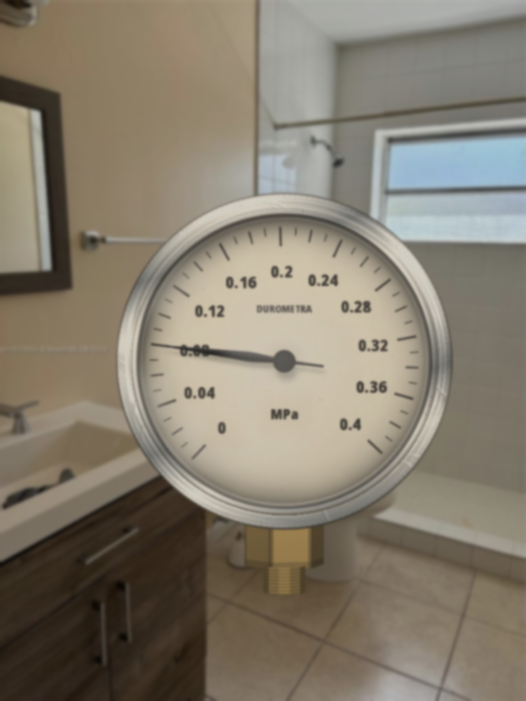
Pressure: value=0.08 unit=MPa
